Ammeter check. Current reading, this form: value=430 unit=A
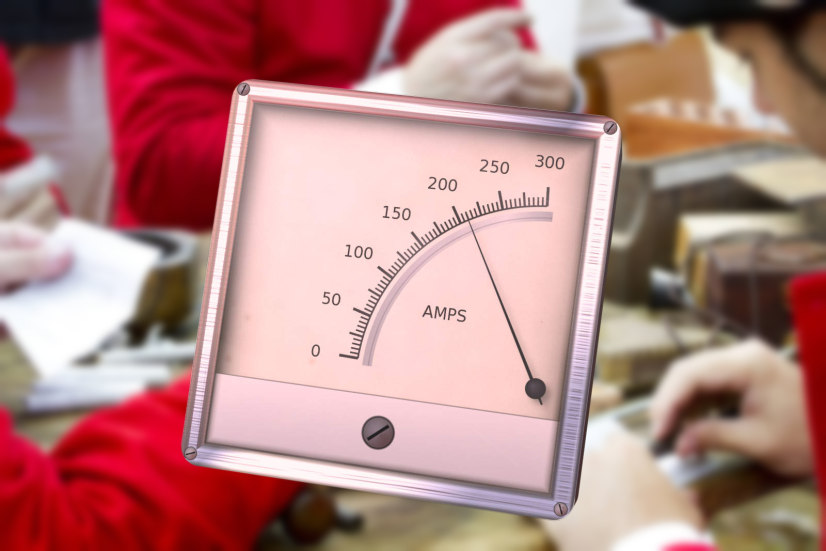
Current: value=210 unit=A
